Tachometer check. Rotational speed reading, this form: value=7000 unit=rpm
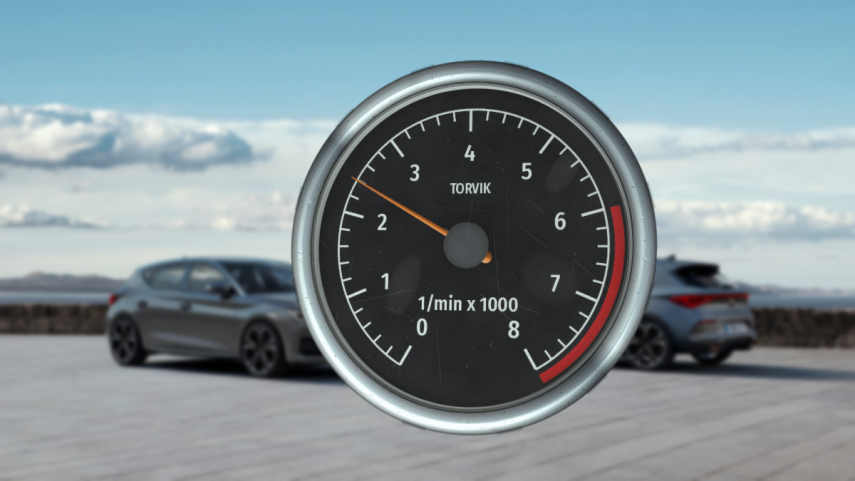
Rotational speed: value=2400 unit=rpm
